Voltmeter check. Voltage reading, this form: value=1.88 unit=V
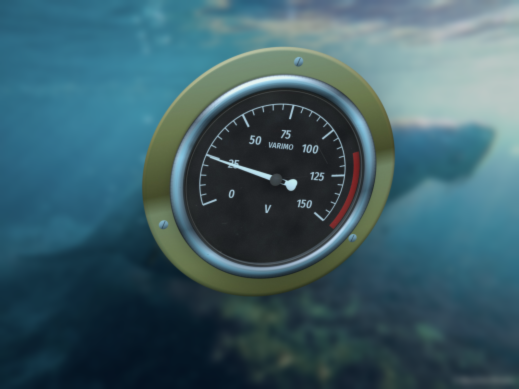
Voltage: value=25 unit=V
